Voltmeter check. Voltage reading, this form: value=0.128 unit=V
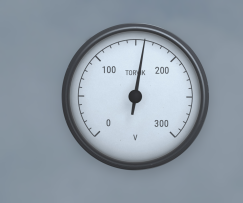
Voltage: value=160 unit=V
